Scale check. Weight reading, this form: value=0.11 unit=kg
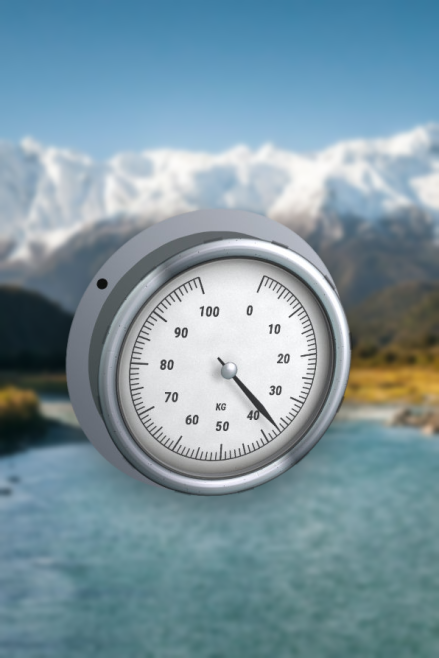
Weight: value=37 unit=kg
